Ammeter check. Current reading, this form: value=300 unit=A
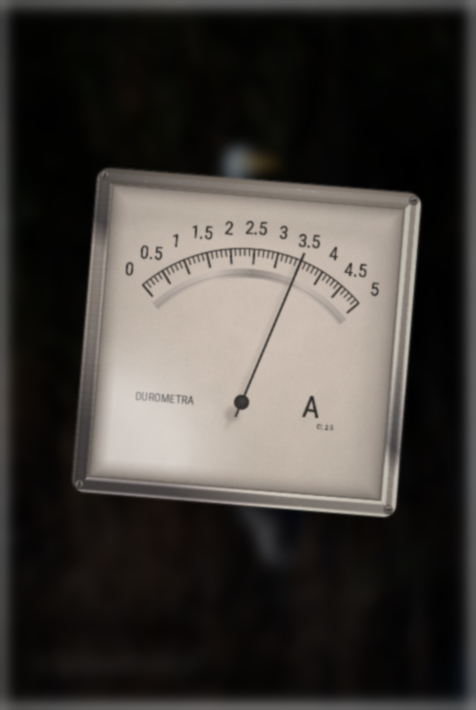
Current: value=3.5 unit=A
